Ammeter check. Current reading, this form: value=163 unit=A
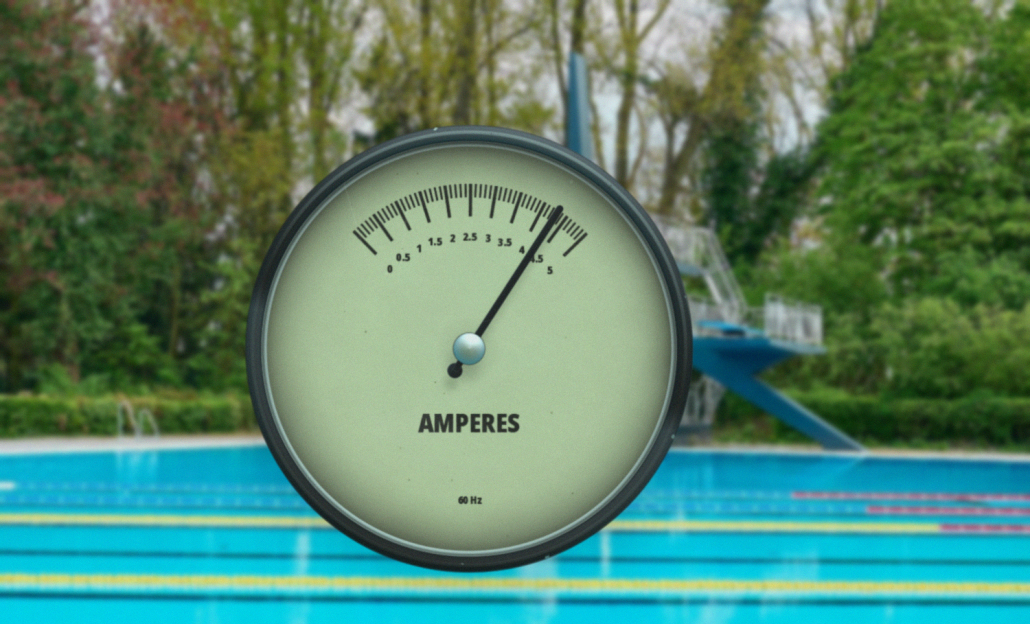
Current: value=4.3 unit=A
